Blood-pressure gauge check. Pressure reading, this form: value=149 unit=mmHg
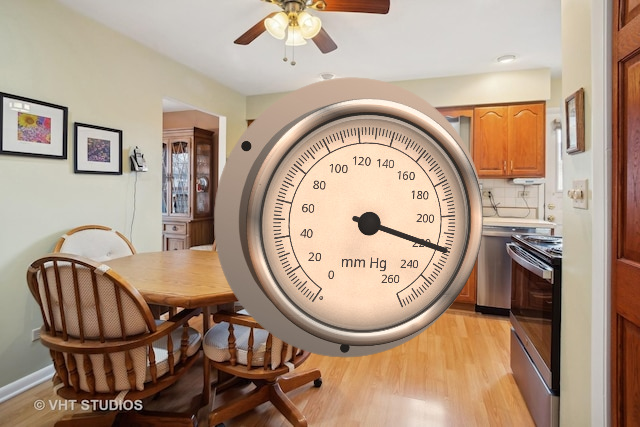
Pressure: value=220 unit=mmHg
